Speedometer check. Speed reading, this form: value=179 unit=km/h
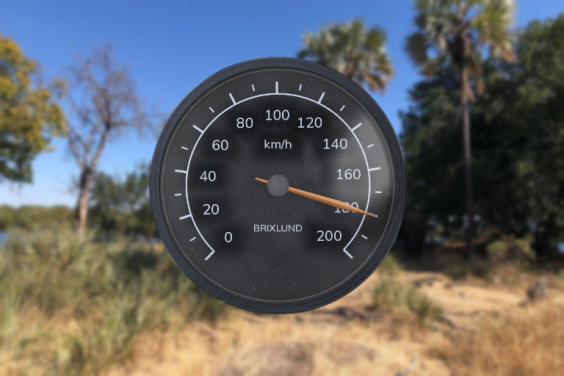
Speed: value=180 unit=km/h
